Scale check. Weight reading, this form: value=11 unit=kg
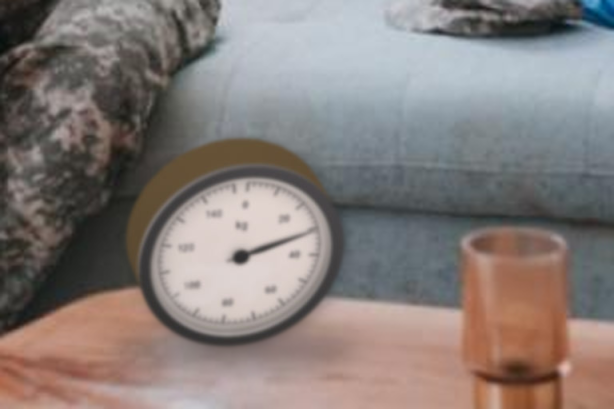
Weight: value=30 unit=kg
